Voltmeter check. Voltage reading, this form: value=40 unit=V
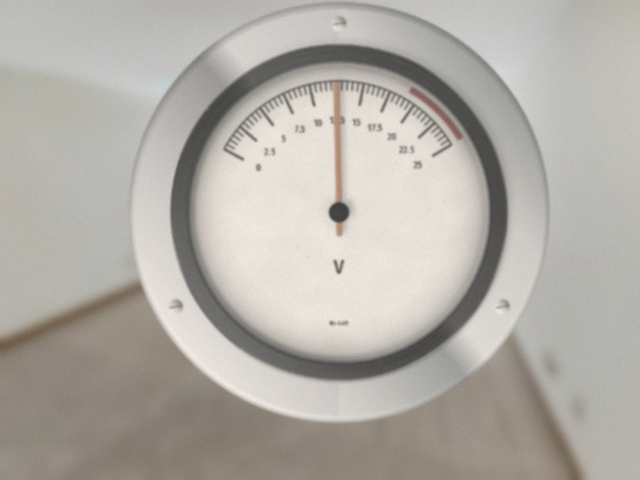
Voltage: value=12.5 unit=V
